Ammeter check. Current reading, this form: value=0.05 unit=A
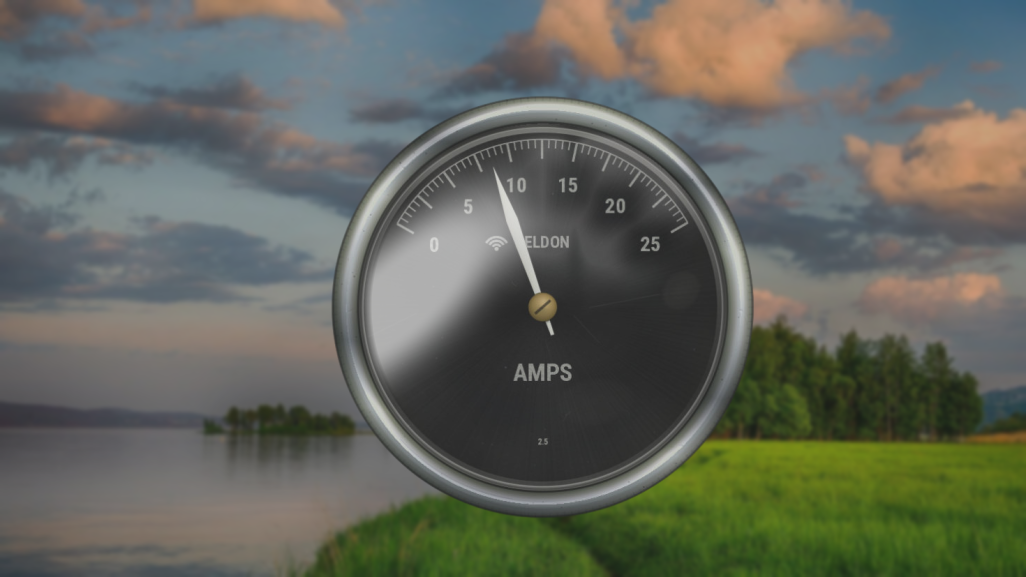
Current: value=8.5 unit=A
